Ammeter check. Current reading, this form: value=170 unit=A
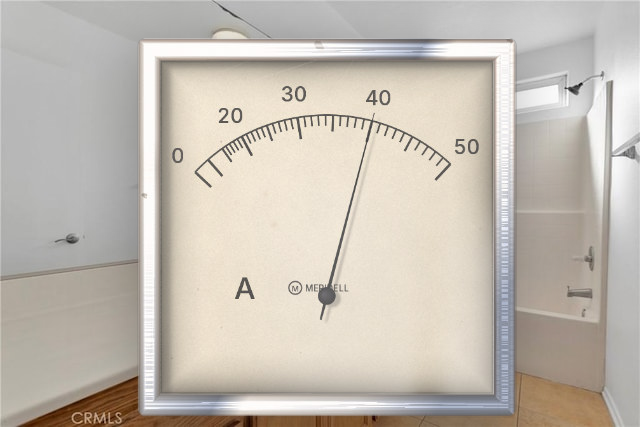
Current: value=40 unit=A
